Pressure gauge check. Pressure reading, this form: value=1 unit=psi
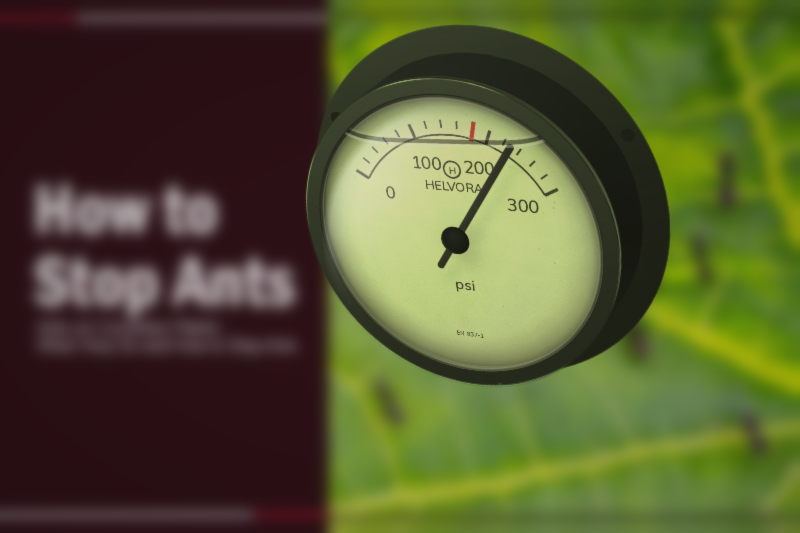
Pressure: value=230 unit=psi
